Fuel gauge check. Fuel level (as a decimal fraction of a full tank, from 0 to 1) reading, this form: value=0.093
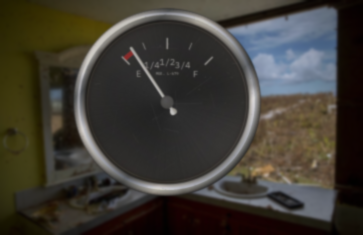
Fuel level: value=0.125
